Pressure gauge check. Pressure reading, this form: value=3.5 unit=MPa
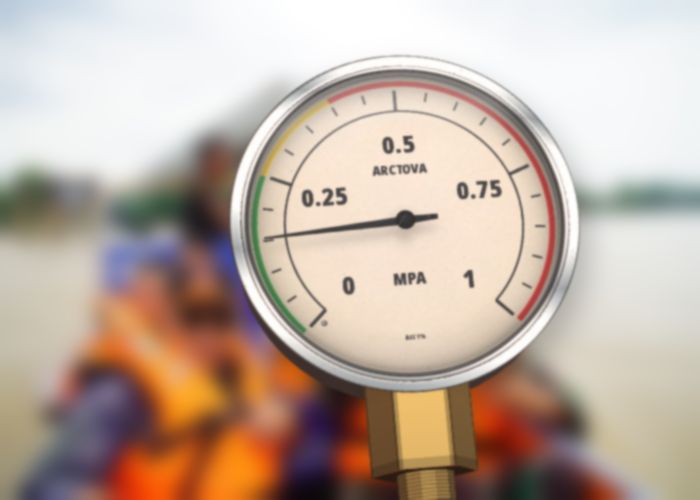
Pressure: value=0.15 unit=MPa
